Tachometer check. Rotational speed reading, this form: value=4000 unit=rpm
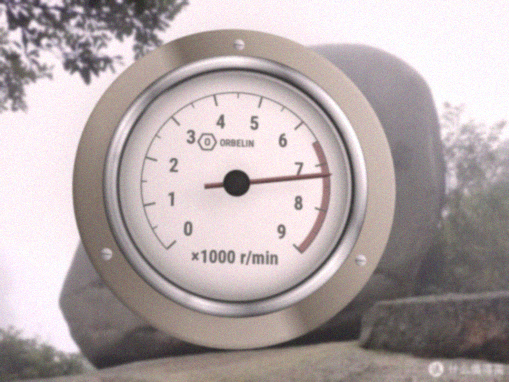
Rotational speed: value=7250 unit=rpm
